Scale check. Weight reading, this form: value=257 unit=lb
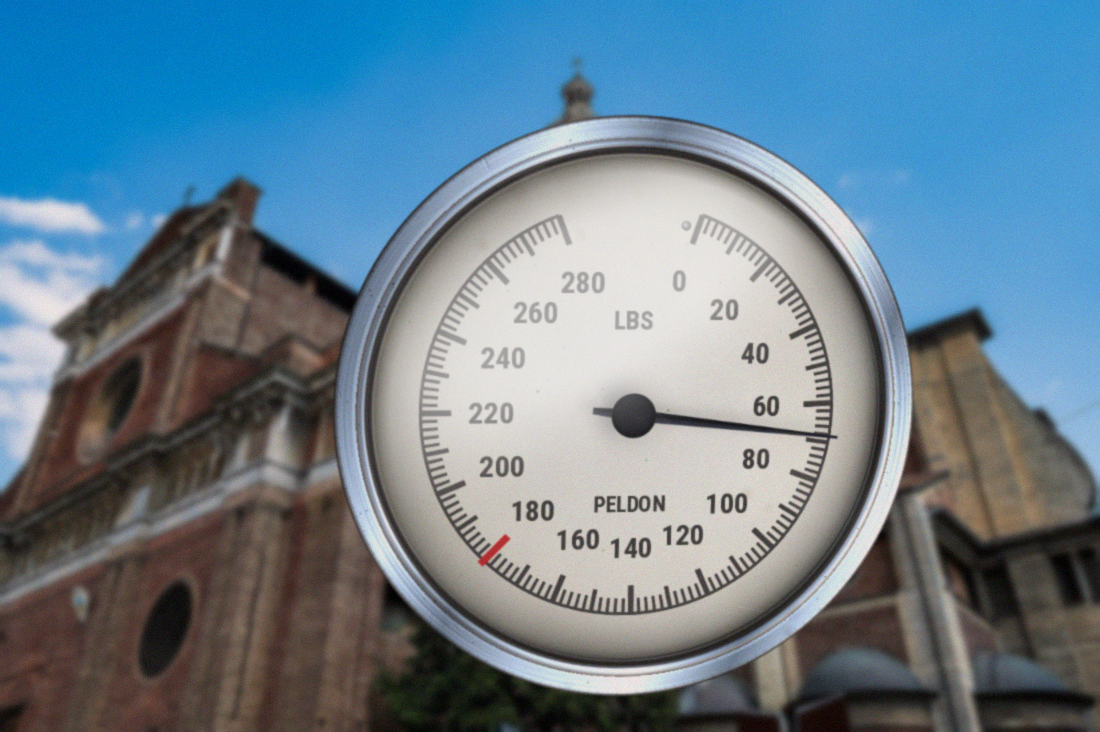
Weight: value=68 unit=lb
